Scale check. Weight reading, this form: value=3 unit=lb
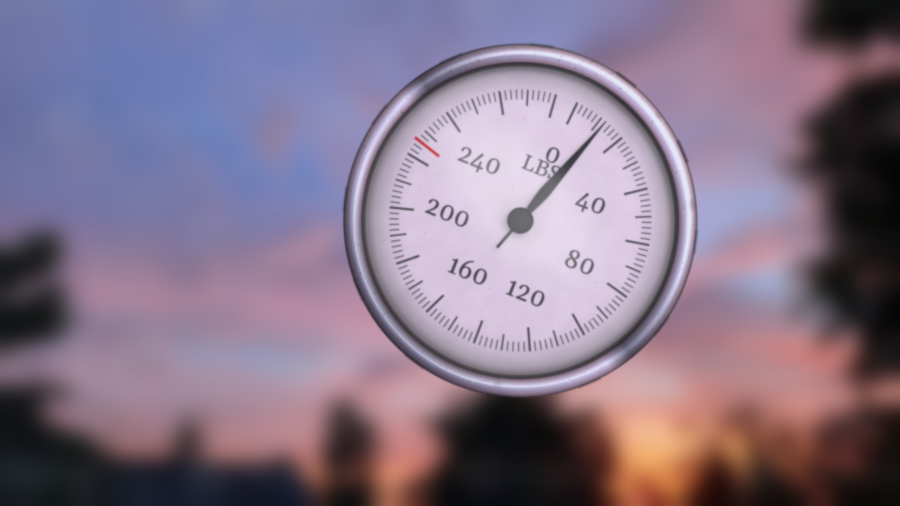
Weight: value=12 unit=lb
